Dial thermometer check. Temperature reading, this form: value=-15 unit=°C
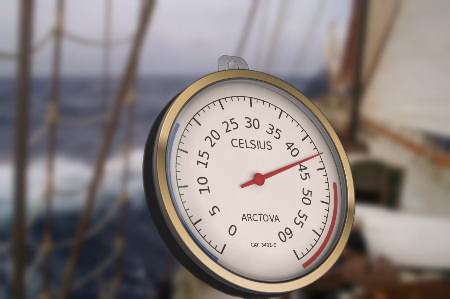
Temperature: value=43 unit=°C
